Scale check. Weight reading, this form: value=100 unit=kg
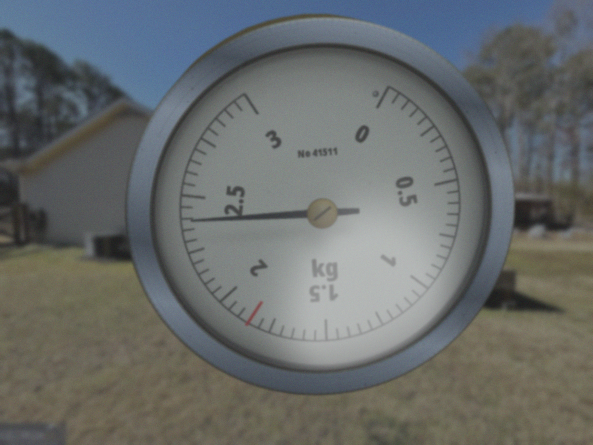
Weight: value=2.4 unit=kg
